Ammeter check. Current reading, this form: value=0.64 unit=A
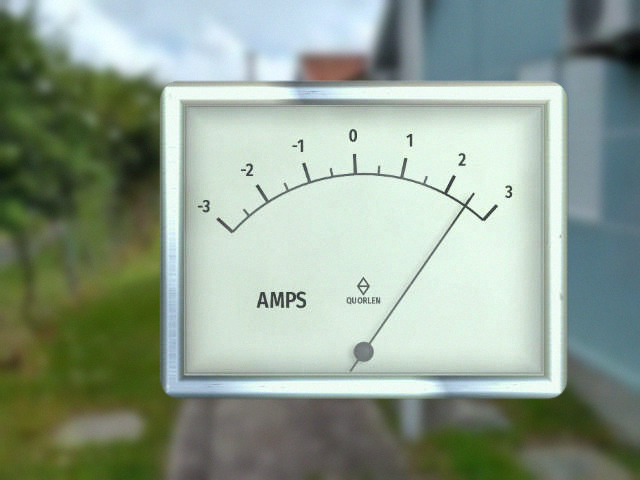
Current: value=2.5 unit=A
